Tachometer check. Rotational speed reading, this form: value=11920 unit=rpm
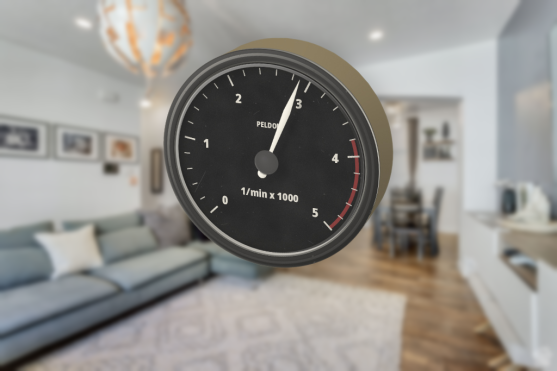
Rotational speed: value=2900 unit=rpm
